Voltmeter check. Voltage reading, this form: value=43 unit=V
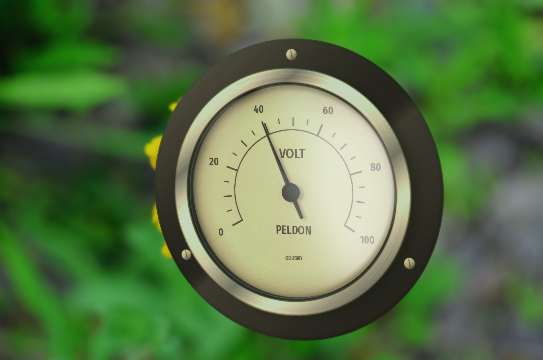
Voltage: value=40 unit=V
